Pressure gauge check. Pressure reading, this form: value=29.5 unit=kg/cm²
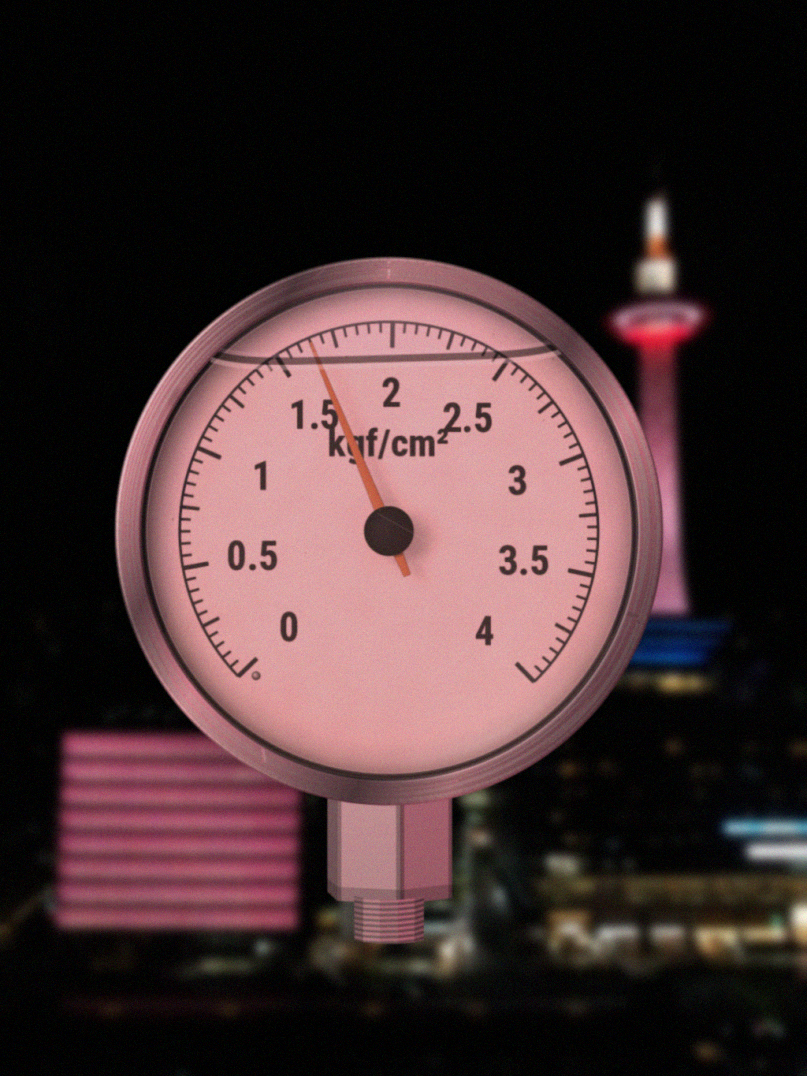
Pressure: value=1.65 unit=kg/cm²
